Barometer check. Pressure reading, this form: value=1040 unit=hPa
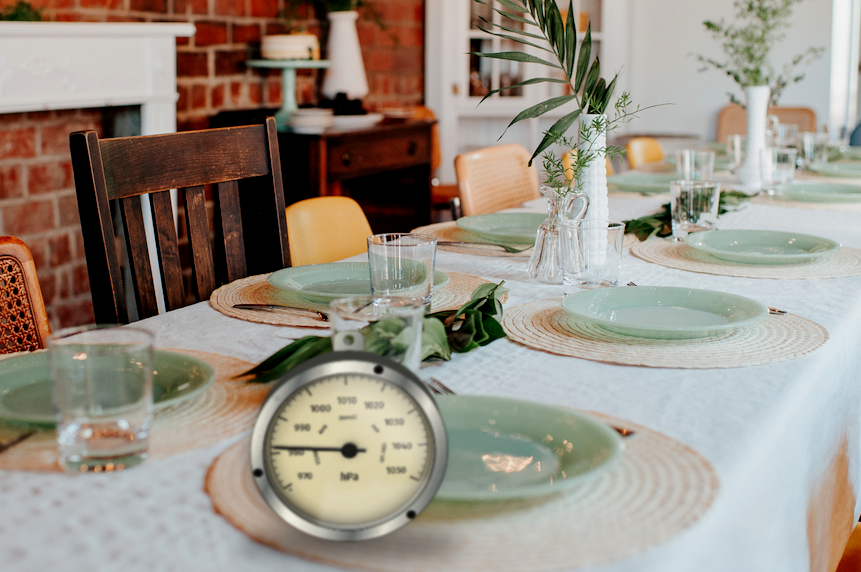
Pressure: value=982 unit=hPa
